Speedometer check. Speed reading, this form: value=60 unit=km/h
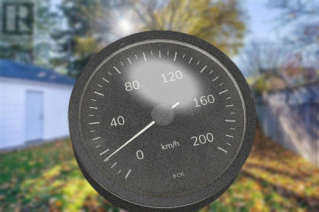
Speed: value=15 unit=km/h
